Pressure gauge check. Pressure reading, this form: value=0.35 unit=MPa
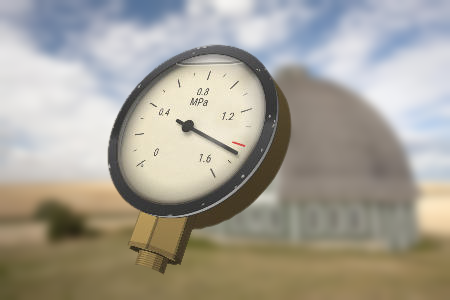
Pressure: value=1.45 unit=MPa
